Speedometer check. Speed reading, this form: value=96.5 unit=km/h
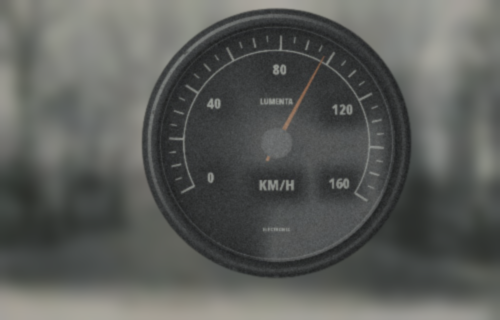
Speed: value=97.5 unit=km/h
